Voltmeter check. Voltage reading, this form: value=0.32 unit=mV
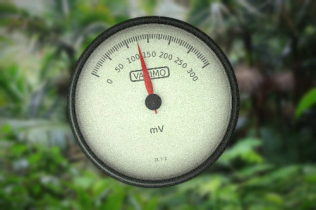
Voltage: value=125 unit=mV
